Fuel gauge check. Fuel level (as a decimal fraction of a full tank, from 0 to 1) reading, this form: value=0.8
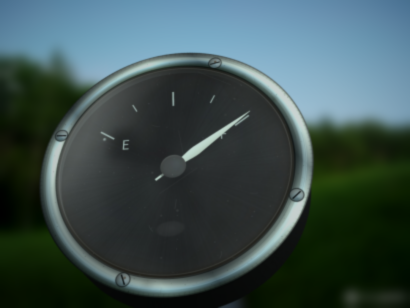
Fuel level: value=1
